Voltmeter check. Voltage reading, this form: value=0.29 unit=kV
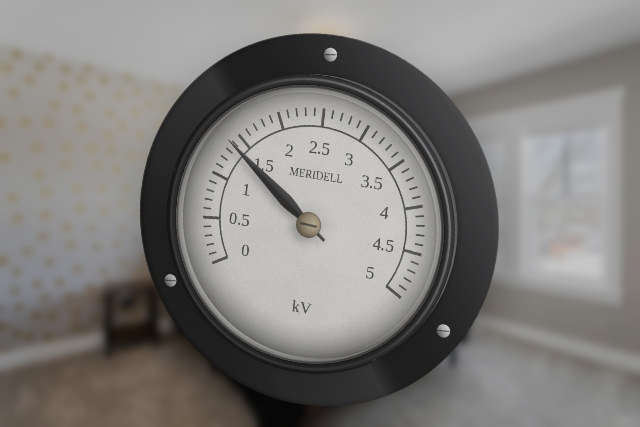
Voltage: value=1.4 unit=kV
